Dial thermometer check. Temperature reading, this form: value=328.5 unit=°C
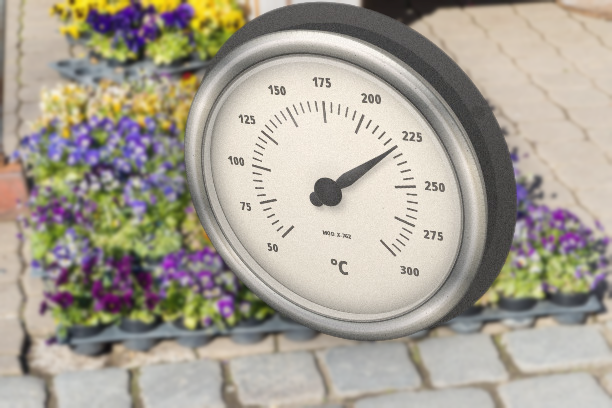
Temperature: value=225 unit=°C
